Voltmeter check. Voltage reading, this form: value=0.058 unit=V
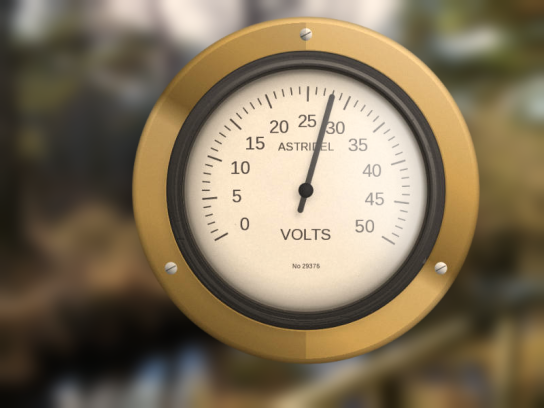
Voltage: value=28 unit=V
